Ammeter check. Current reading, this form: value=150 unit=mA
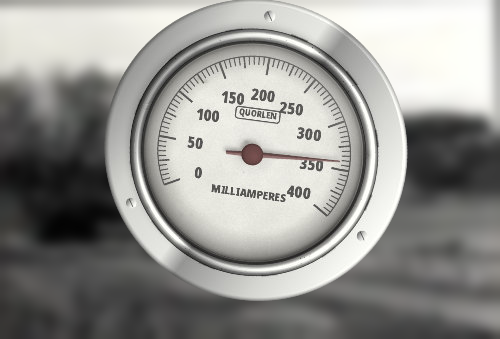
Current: value=340 unit=mA
